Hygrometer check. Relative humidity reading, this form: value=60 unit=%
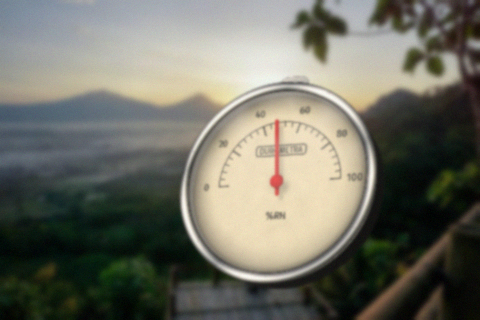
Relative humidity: value=48 unit=%
